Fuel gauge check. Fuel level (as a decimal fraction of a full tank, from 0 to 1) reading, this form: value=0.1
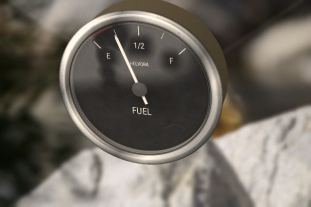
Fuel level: value=0.25
